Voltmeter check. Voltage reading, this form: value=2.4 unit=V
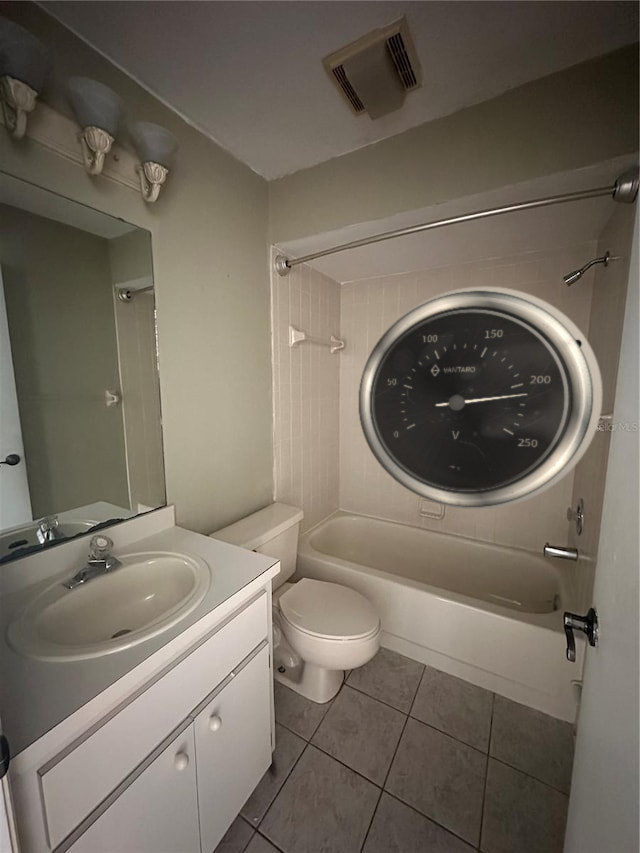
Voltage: value=210 unit=V
